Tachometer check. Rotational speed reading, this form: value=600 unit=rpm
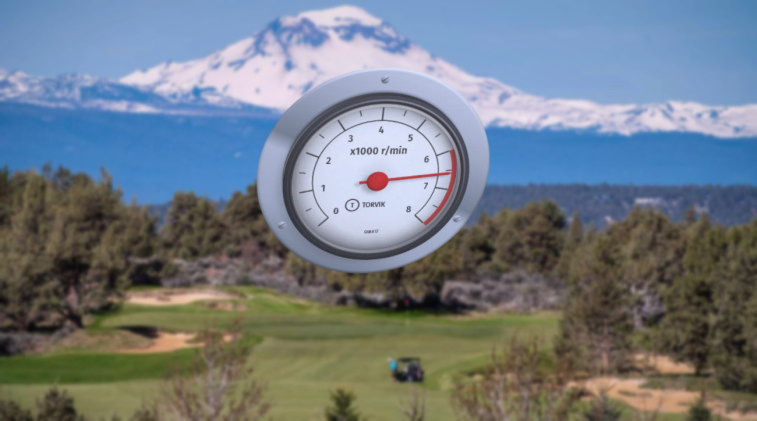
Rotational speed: value=6500 unit=rpm
